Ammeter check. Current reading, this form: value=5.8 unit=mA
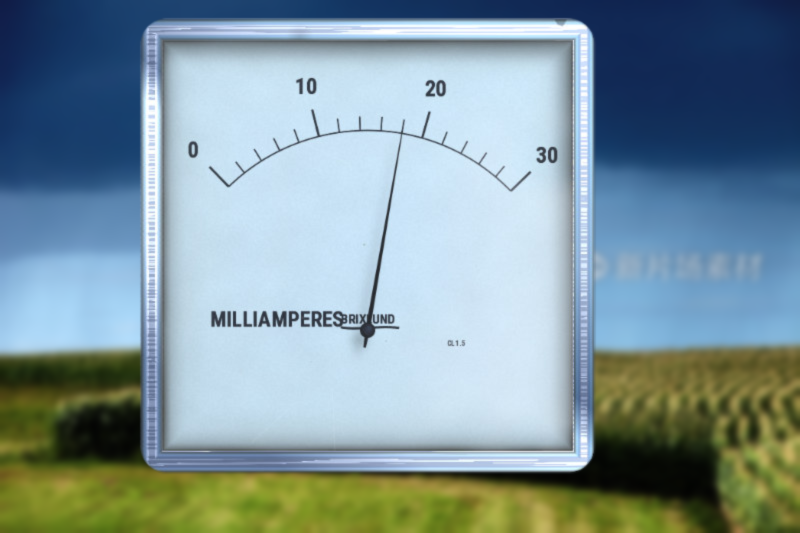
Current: value=18 unit=mA
